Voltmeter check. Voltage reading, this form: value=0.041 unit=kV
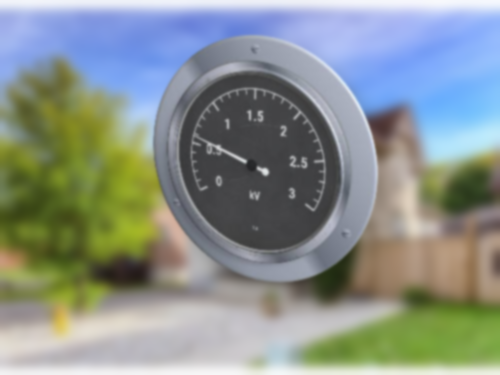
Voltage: value=0.6 unit=kV
